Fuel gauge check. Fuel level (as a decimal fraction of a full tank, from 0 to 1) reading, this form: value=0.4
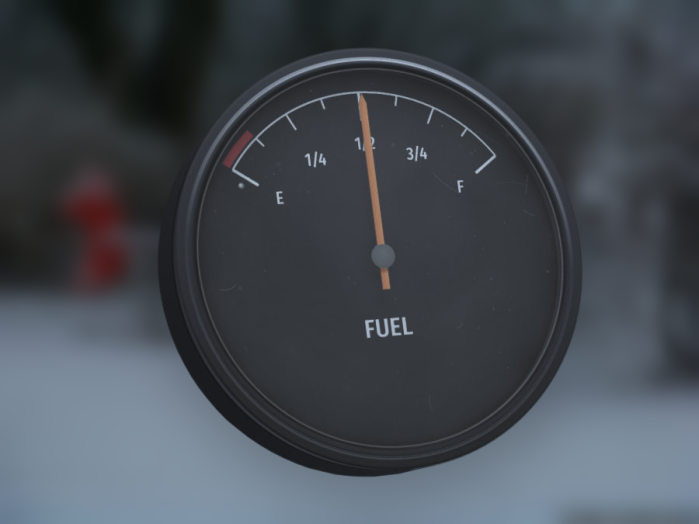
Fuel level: value=0.5
